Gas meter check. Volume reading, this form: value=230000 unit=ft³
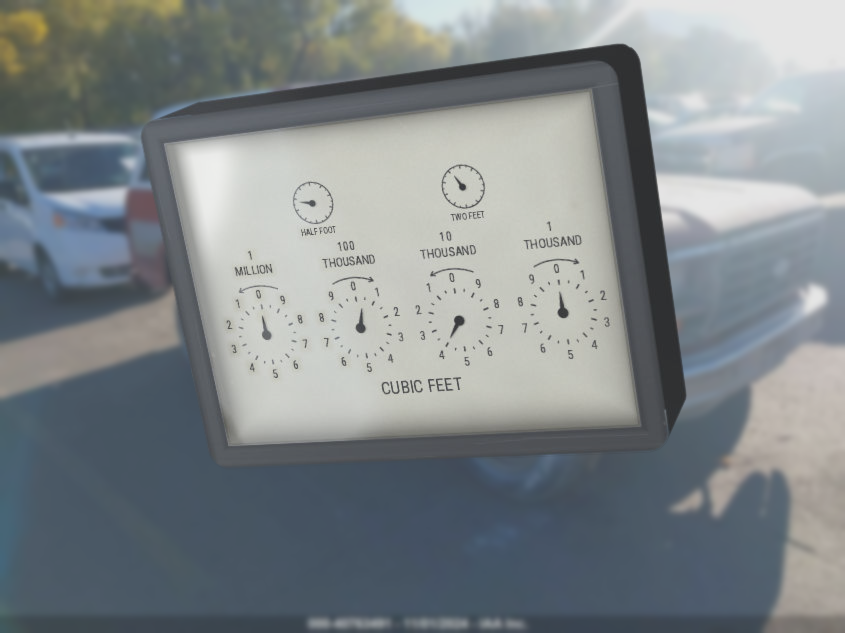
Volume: value=4000 unit=ft³
